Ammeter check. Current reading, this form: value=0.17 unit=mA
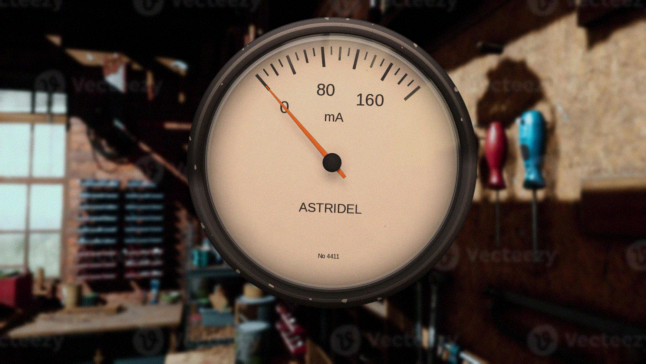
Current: value=0 unit=mA
